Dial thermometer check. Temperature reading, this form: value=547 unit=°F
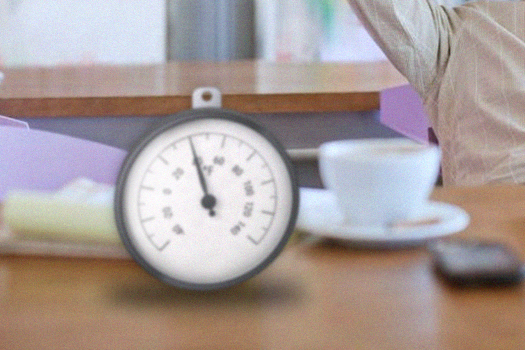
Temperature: value=40 unit=°F
